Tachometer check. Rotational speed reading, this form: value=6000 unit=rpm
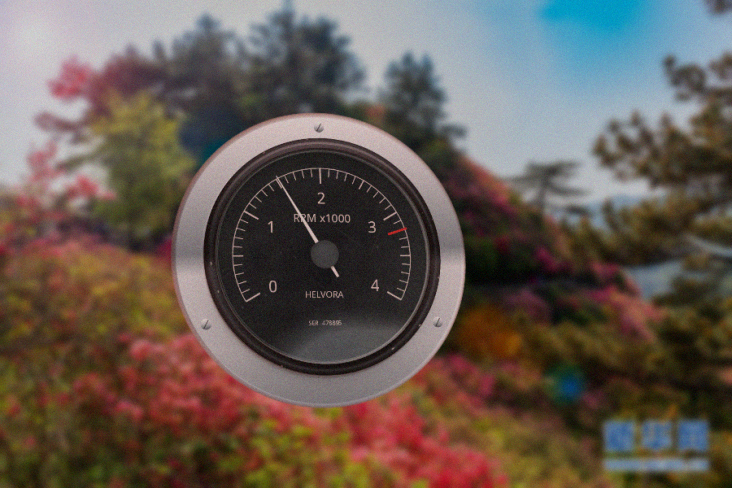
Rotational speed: value=1500 unit=rpm
